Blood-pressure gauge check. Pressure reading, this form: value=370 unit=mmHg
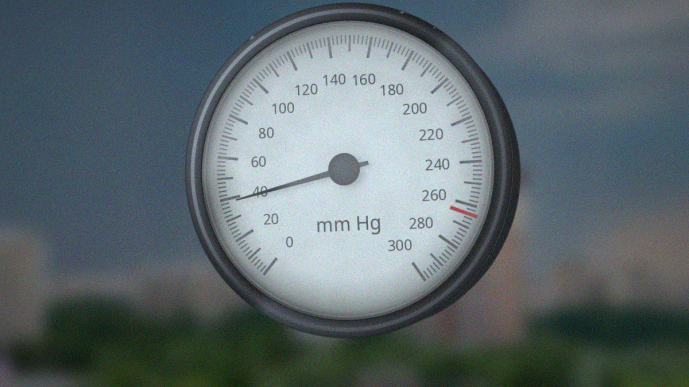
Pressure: value=38 unit=mmHg
